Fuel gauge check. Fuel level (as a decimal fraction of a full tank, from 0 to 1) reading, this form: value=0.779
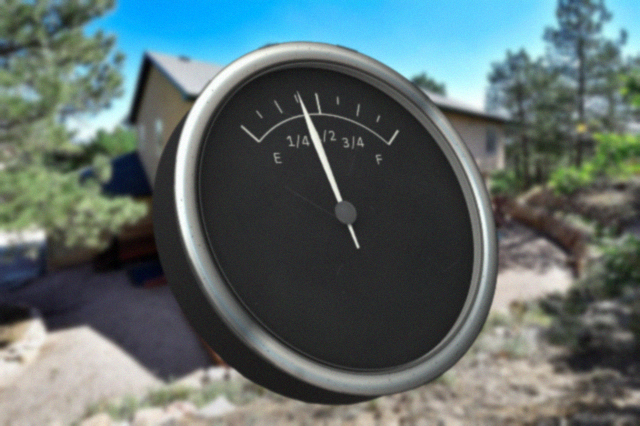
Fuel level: value=0.375
